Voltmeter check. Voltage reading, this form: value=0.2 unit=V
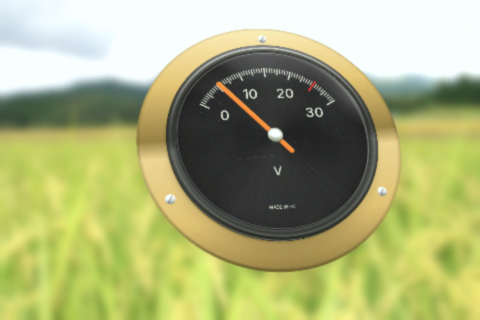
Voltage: value=5 unit=V
